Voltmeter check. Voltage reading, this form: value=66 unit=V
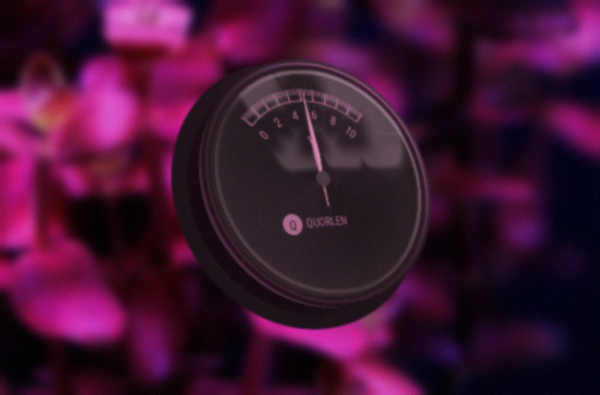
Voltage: value=5 unit=V
